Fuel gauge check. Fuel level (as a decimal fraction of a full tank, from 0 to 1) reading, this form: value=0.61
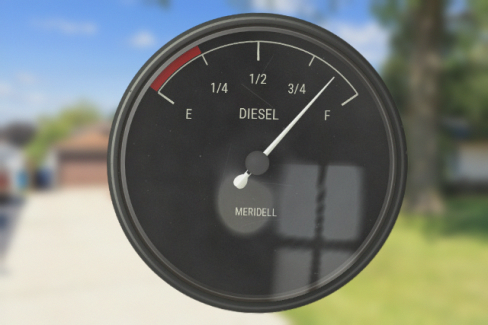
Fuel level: value=0.875
